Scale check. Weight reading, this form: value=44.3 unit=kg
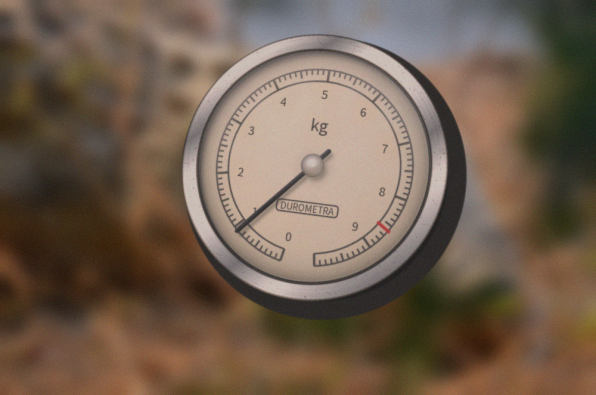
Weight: value=0.9 unit=kg
